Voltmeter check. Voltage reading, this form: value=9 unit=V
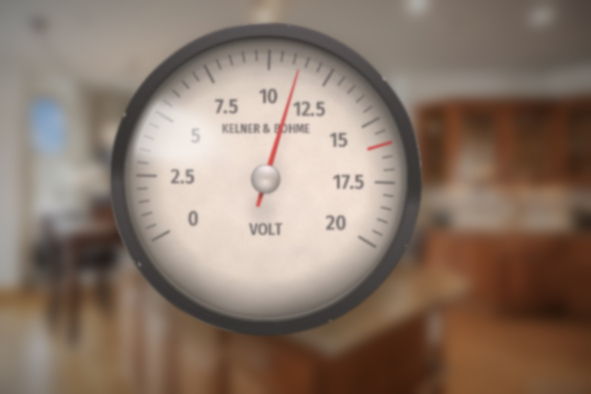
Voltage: value=11.25 unit=V
